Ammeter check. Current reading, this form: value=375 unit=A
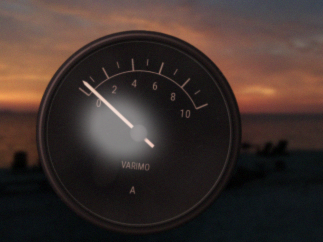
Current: value=0.5 unit=A
